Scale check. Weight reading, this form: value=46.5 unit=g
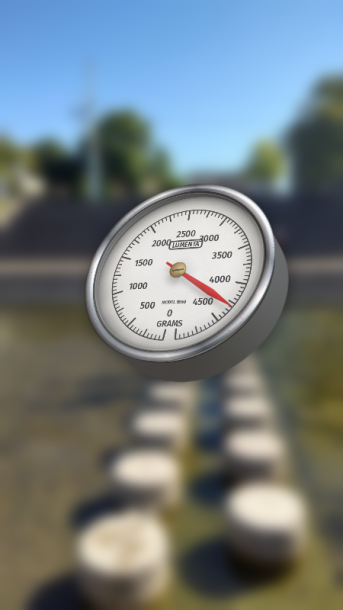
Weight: value=4300 unit=g
